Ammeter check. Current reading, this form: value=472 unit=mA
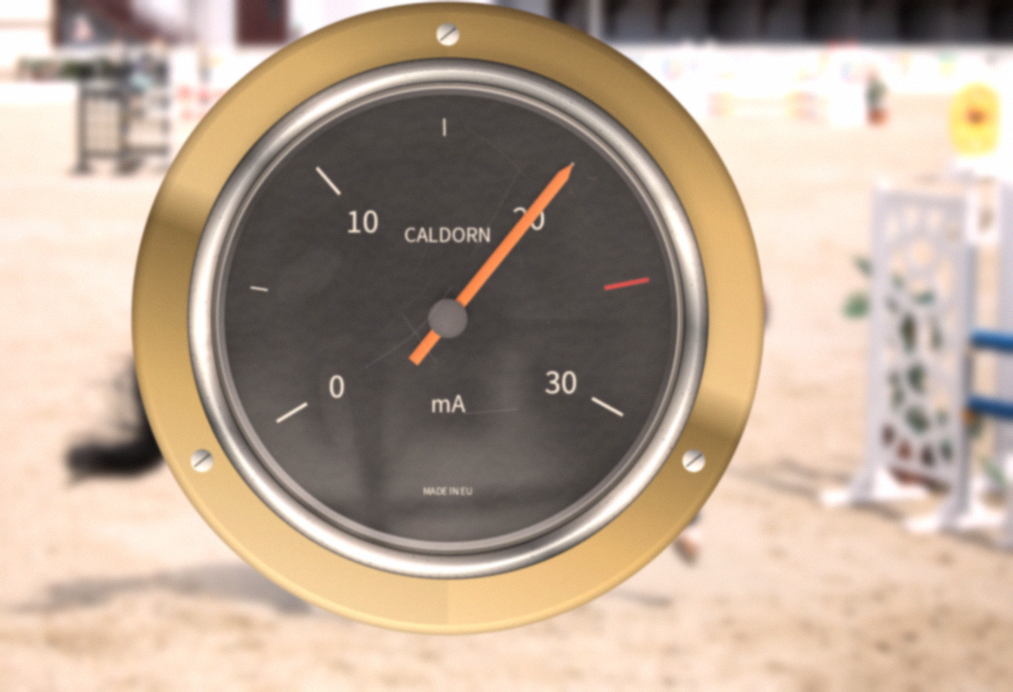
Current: value=20 unit=mA
